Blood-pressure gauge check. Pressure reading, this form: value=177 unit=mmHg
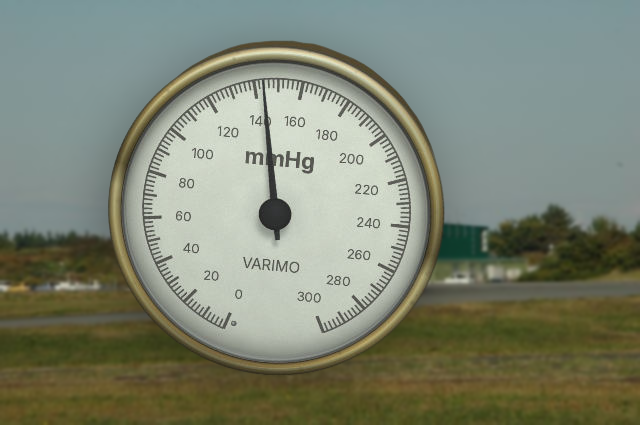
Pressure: value=144 unit=mmHg
